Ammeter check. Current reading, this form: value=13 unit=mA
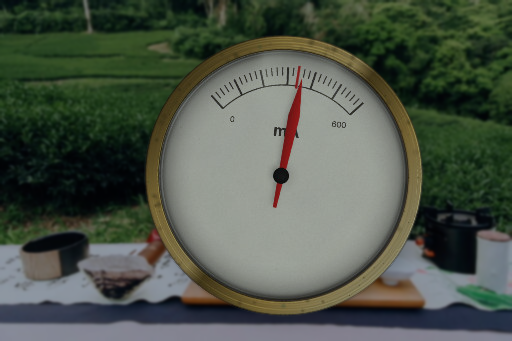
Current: value=360 unit=mA
